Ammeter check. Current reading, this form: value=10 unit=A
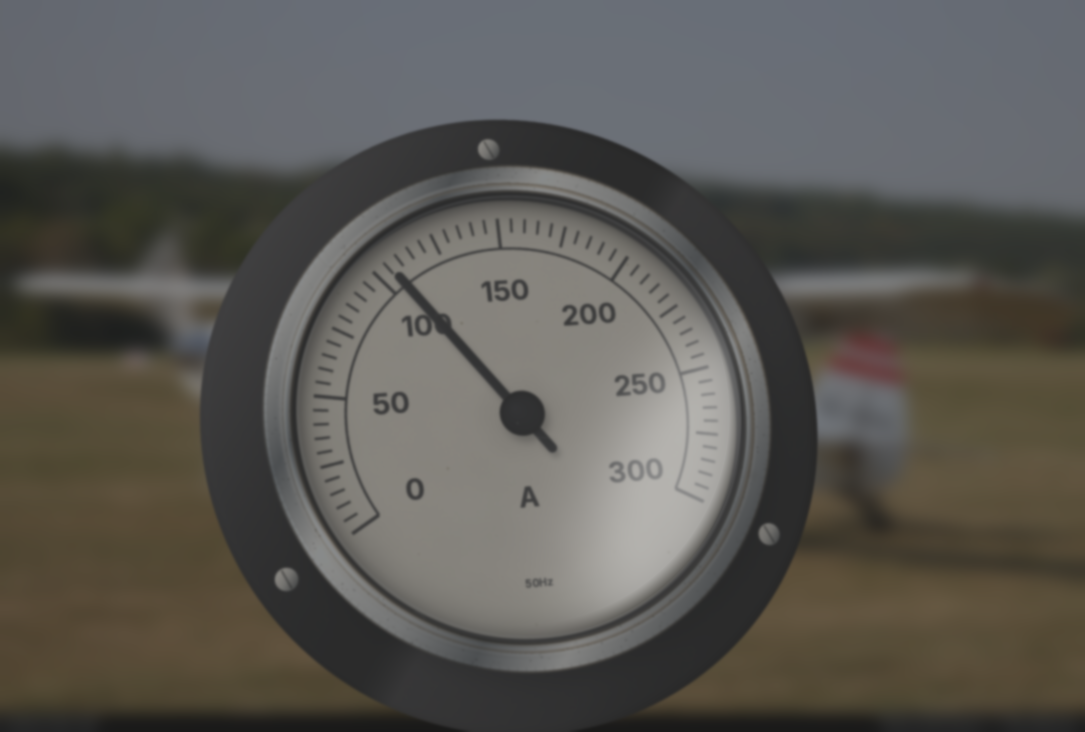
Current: value=105 unit=A
